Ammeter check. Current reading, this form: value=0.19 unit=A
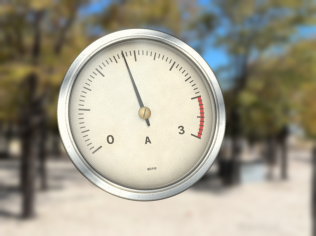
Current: value=1.35 unit=A
